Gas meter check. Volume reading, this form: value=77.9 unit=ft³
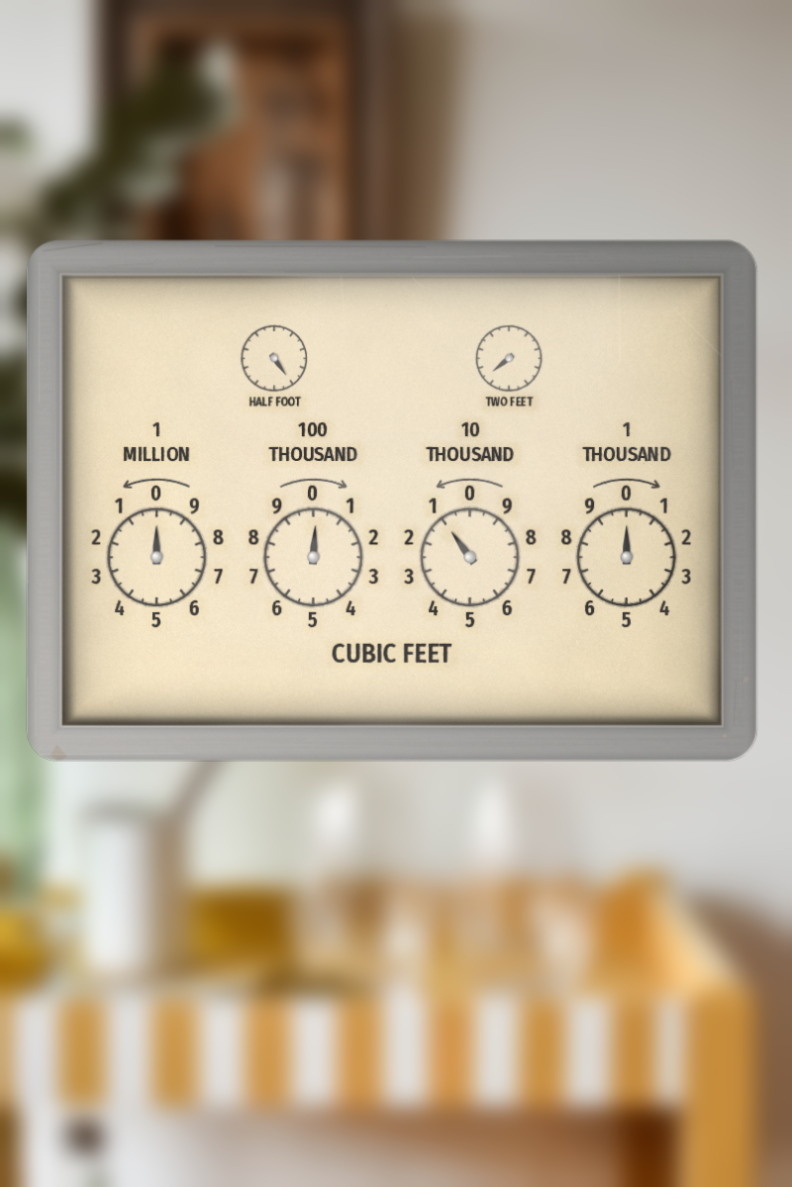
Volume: value=1000 unit=ft³
